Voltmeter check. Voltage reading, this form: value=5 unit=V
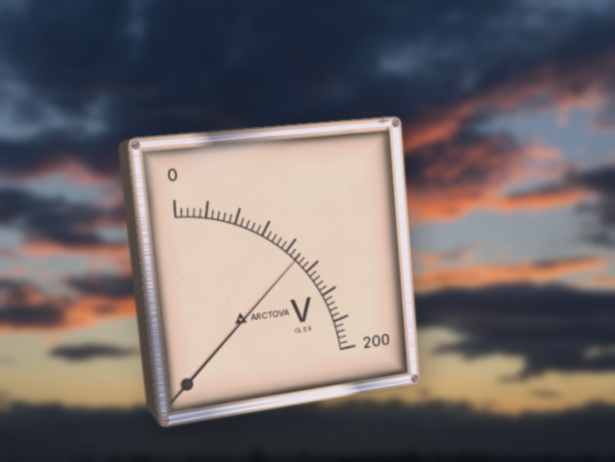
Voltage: value=110 unit=V
